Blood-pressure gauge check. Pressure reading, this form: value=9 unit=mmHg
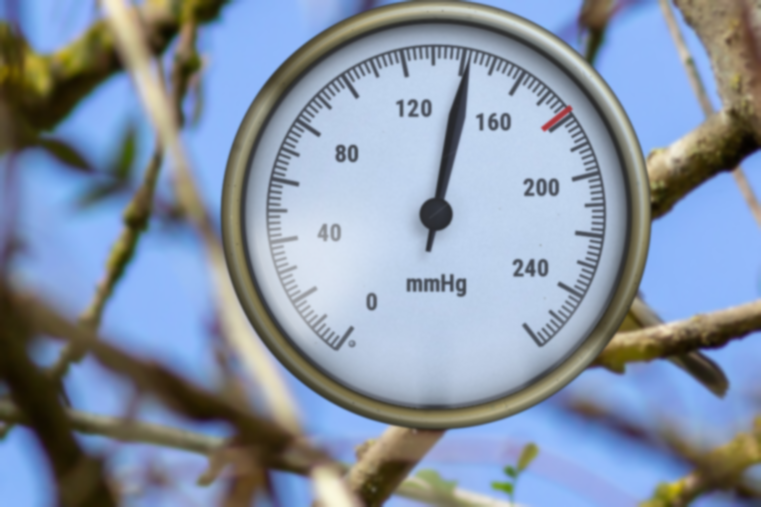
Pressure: value=142 unit=mmHg
